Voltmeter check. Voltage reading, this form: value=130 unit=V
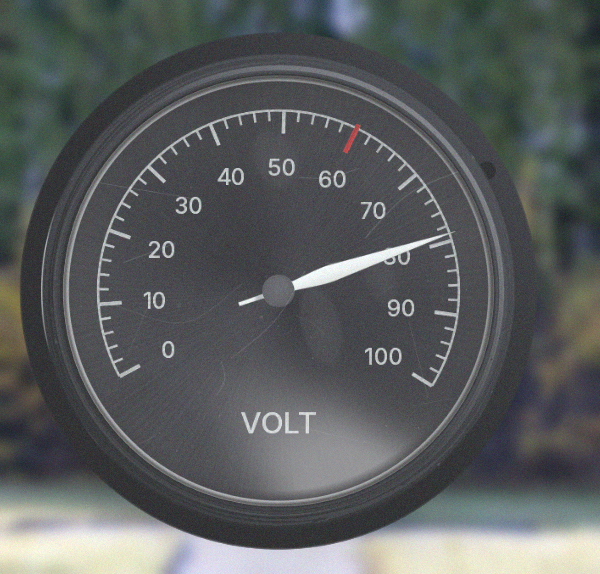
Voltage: value=79 unit=V
